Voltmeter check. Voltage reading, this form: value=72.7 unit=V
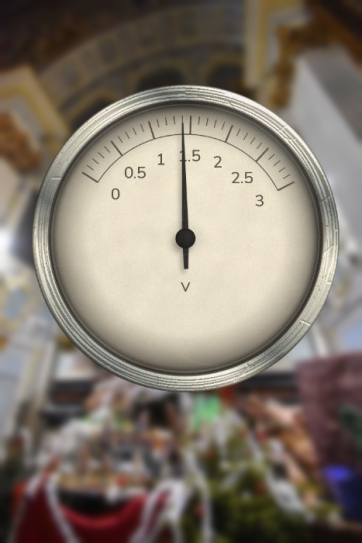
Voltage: value=1.4 unit=V
